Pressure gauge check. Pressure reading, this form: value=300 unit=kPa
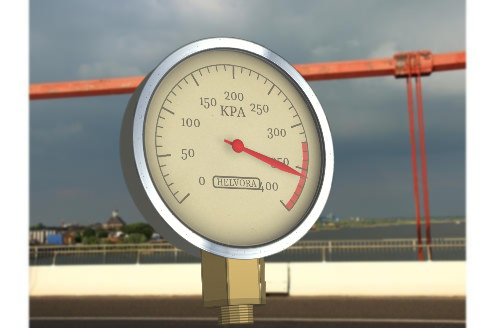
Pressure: value=360 unit=kPa
